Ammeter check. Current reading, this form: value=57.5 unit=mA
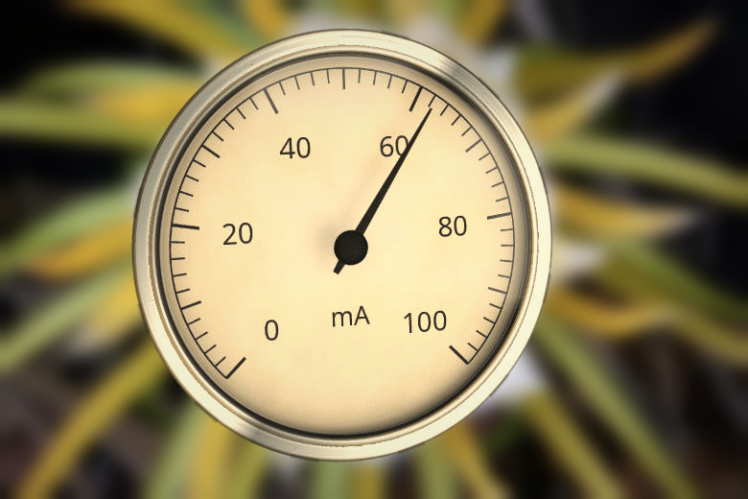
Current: value=62 unit=mA
